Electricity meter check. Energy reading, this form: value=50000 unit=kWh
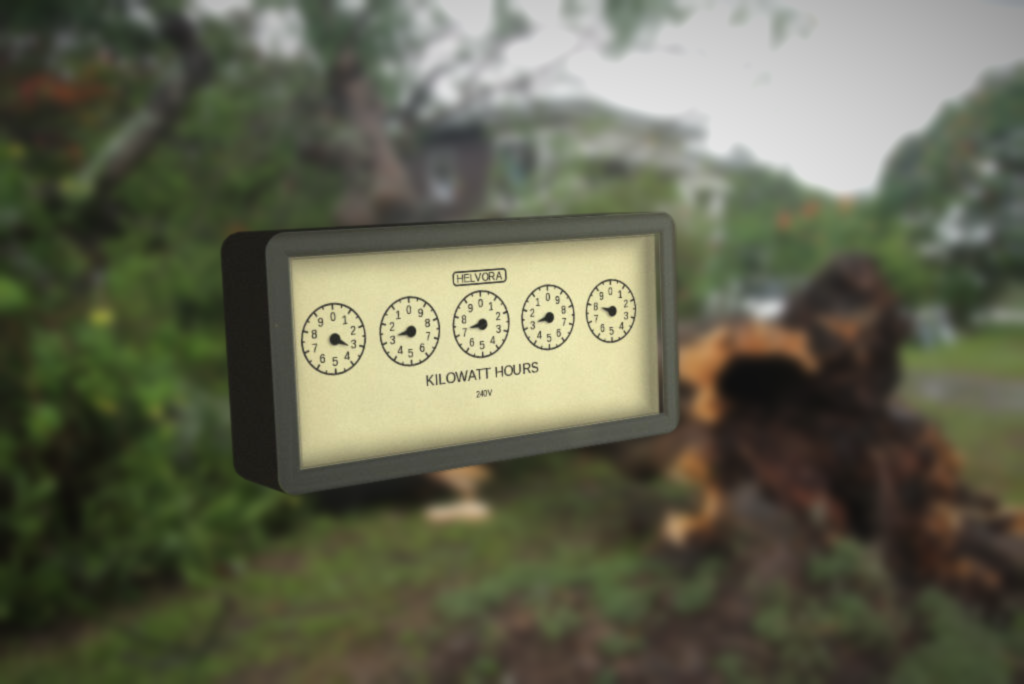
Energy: value=32728 unit=kWh
